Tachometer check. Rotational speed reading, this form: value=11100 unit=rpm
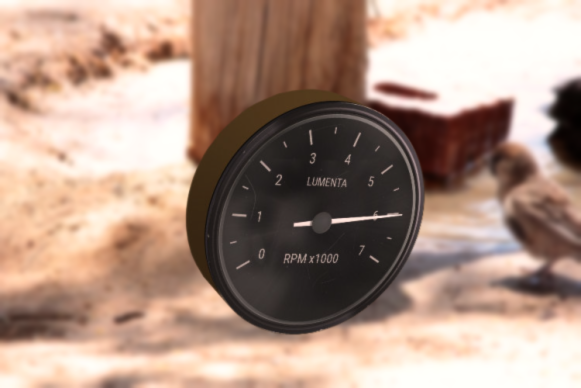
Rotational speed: value=6000 unit=rpm
